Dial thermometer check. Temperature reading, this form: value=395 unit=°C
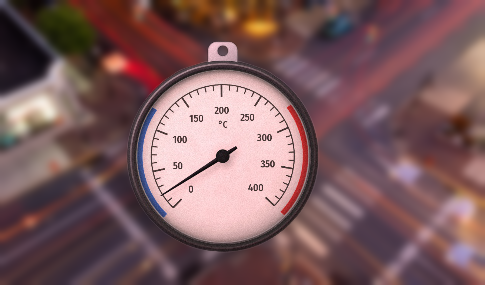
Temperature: value=20 unit=°C
